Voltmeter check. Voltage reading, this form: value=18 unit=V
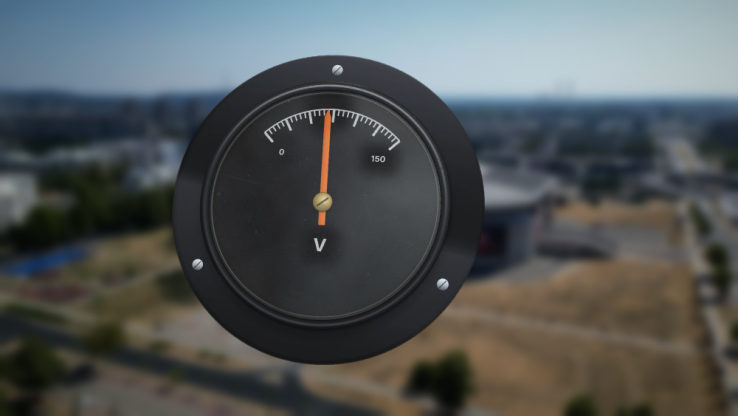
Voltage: value=70 unit=V
